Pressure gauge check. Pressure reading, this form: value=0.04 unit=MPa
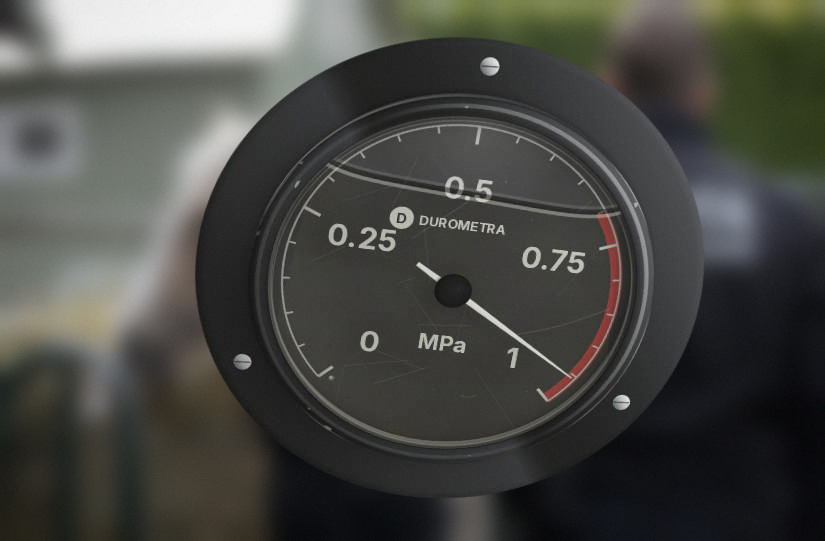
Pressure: value=0.95 unit=MPa
